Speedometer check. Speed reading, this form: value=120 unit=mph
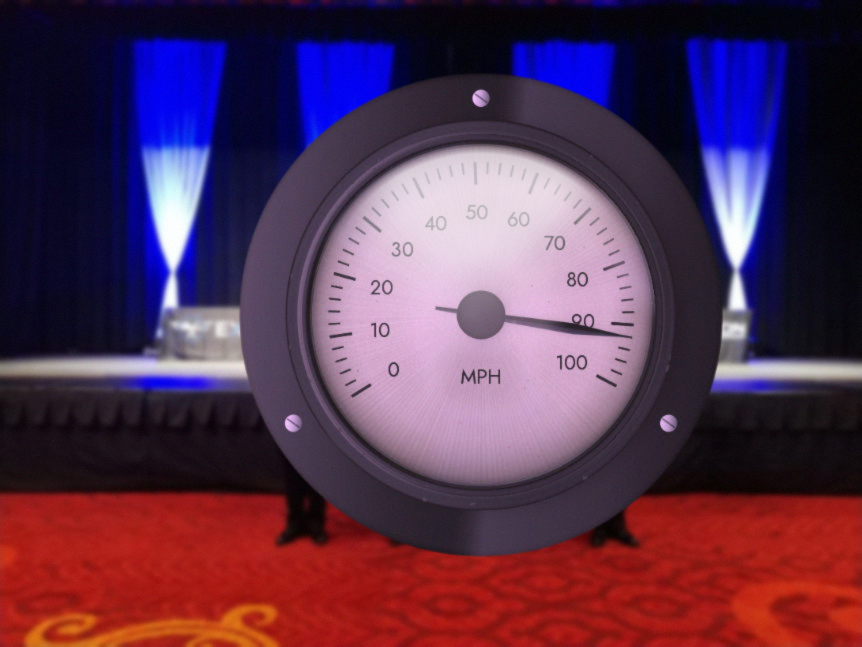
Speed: value=92 unit=mph
